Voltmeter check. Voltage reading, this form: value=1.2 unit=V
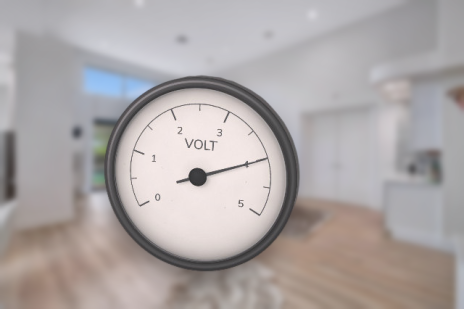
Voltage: value=4 unit=V
